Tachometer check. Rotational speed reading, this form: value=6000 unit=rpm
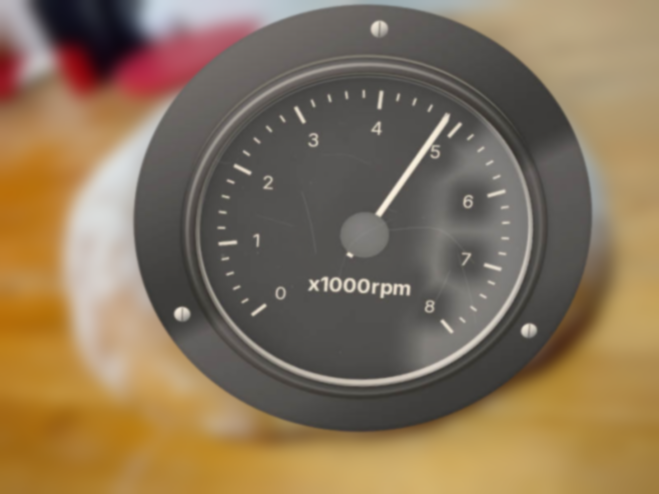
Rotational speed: value=4800 unit=rpm
